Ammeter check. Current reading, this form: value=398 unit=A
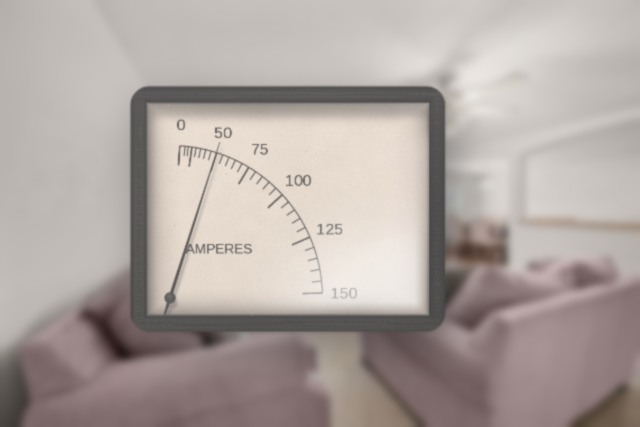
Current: value=50 unit=A
